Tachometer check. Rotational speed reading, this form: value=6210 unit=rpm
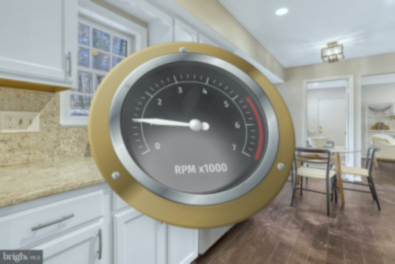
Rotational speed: value=1000 unit=rpm
